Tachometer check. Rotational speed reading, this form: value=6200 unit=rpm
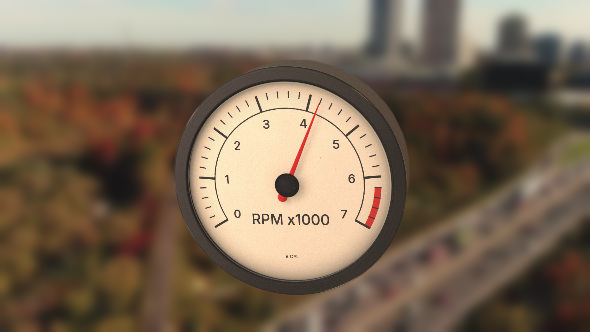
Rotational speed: value=4200 unit=rpm
